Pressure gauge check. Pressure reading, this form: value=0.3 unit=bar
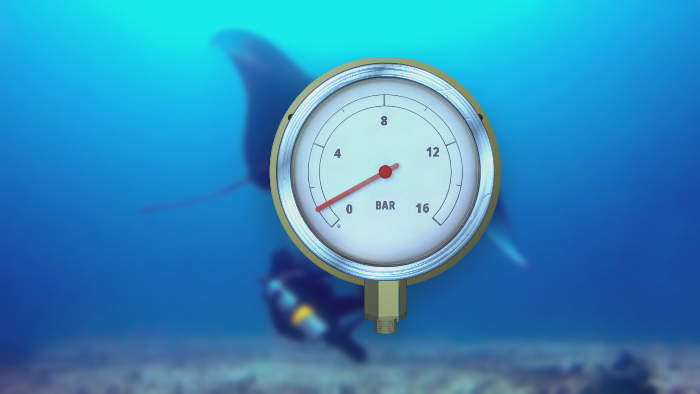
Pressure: value=1 unit=bar
